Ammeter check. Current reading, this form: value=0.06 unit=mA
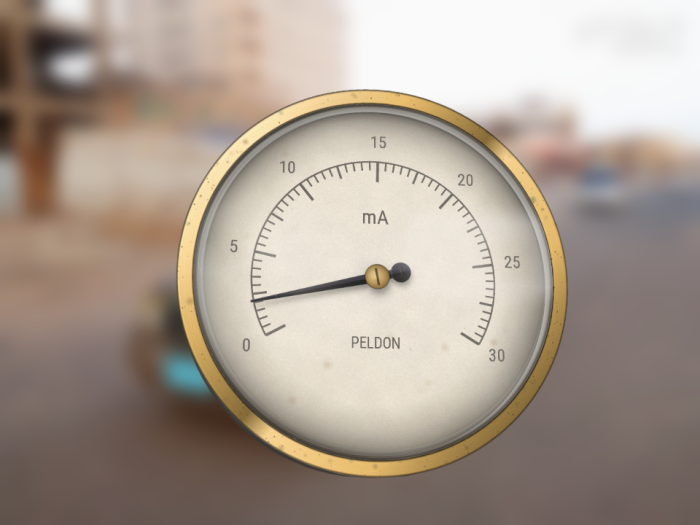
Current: value=2 unit=mA
